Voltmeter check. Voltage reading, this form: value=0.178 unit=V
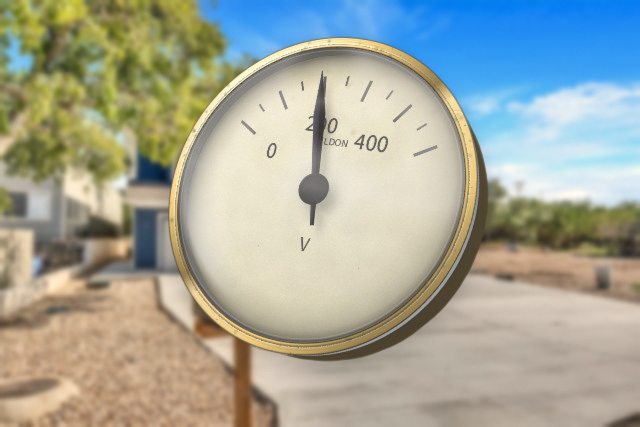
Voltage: value=200 unit=V
